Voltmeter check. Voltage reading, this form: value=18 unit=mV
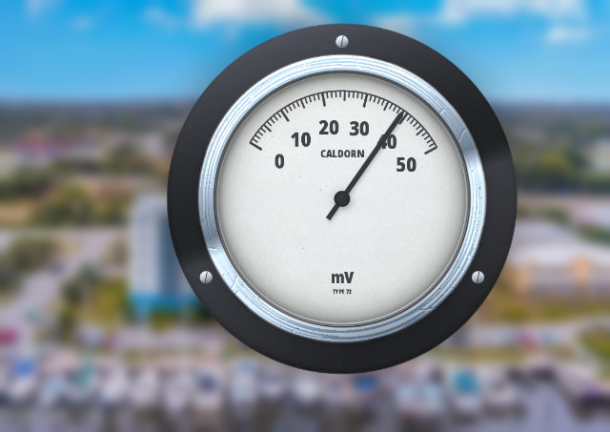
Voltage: value=39 unit=mV
